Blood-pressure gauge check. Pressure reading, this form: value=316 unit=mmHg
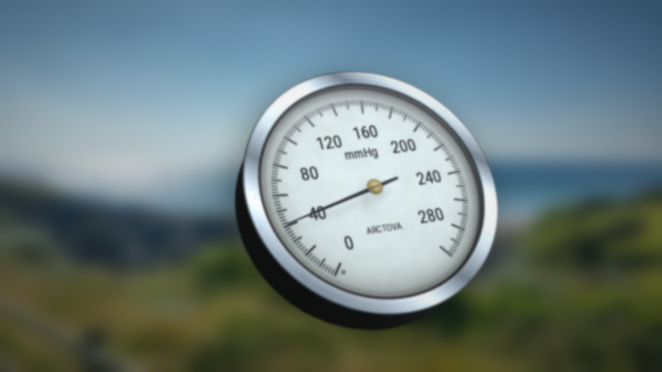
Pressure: value=40 unit=mmHg
